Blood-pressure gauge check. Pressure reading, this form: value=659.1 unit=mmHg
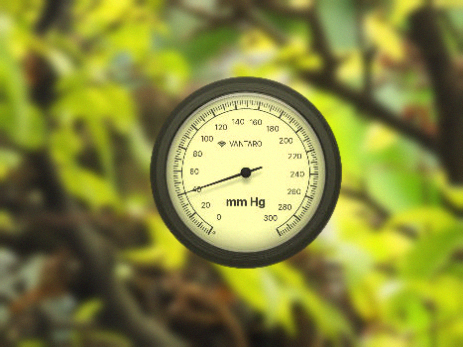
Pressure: value=40 unit=mmHg
